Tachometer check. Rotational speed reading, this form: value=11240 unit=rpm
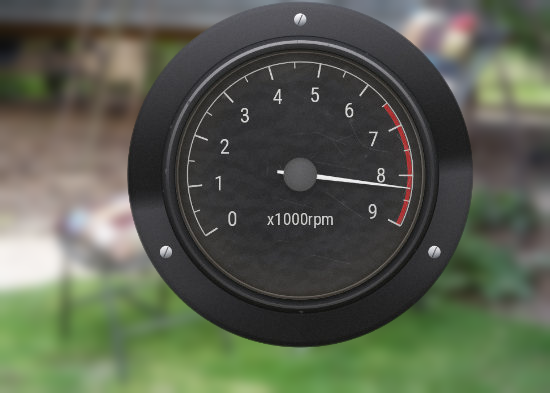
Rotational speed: value=8250 unit=rpm
